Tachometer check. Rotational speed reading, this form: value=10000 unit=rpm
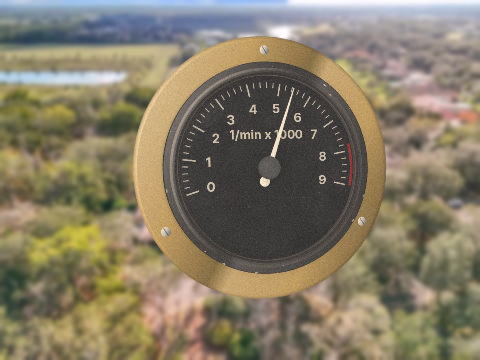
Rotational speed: value=5400 unit=rpm
